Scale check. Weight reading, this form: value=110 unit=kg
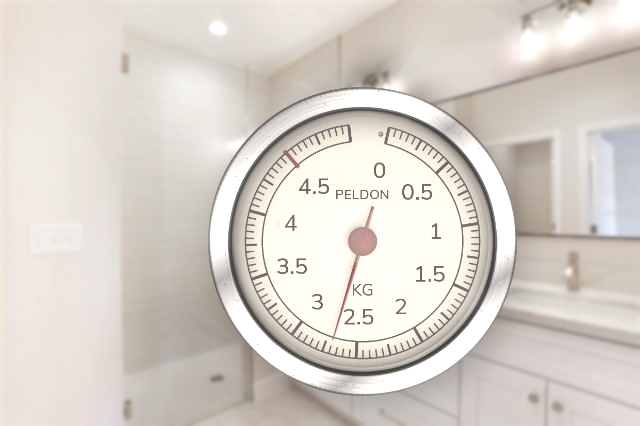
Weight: value=2.7 unit=kg
